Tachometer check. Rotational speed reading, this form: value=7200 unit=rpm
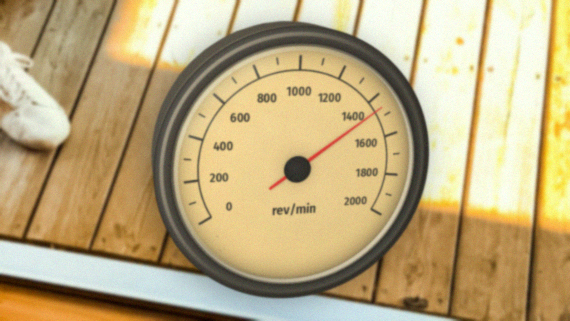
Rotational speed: value=1450 unit=rpm
